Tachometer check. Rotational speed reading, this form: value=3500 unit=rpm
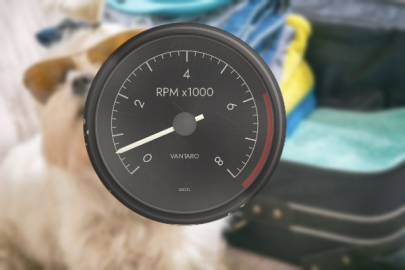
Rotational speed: value=600 unit=rpm
